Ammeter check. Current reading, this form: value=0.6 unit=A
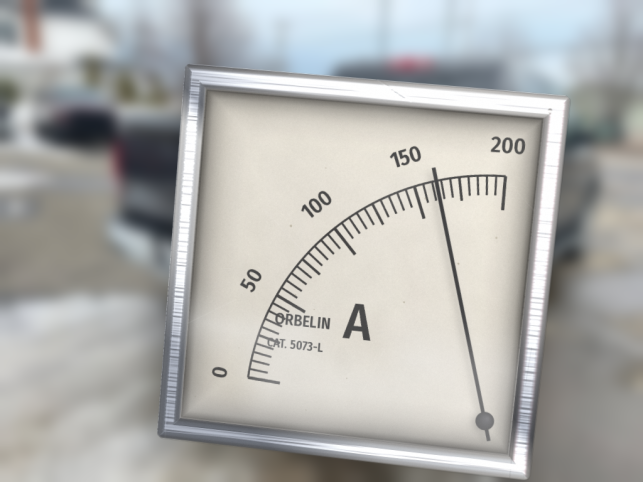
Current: value=162.5 unit=A
